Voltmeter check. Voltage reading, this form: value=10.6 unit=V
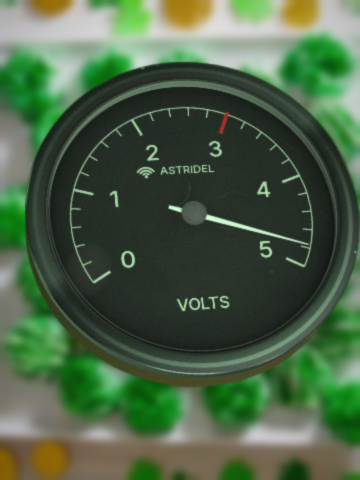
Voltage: value=4.8 unit=V
